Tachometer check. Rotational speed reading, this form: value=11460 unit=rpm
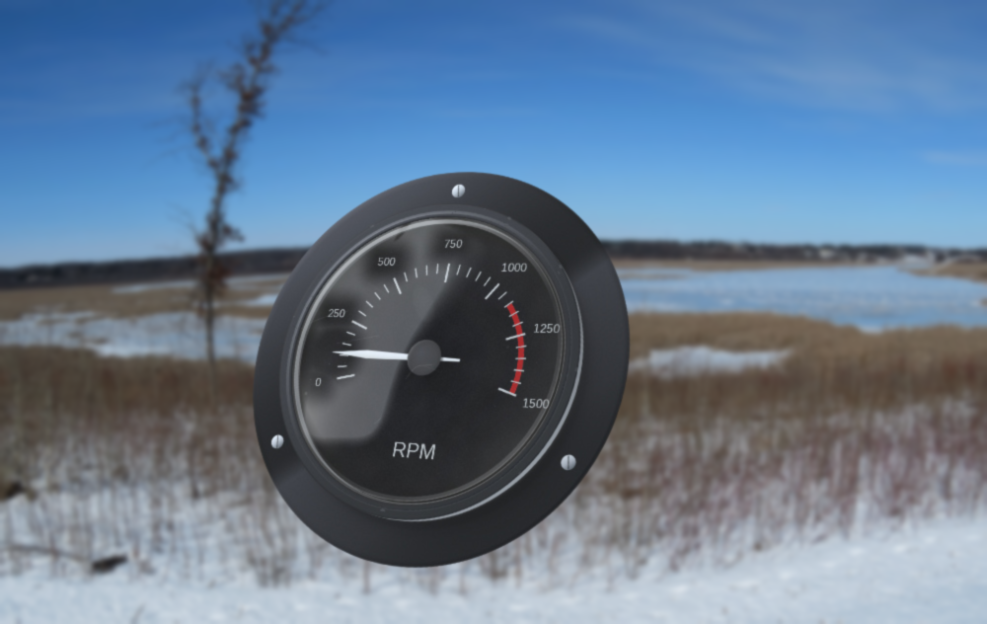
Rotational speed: value=100 unit=rpm
